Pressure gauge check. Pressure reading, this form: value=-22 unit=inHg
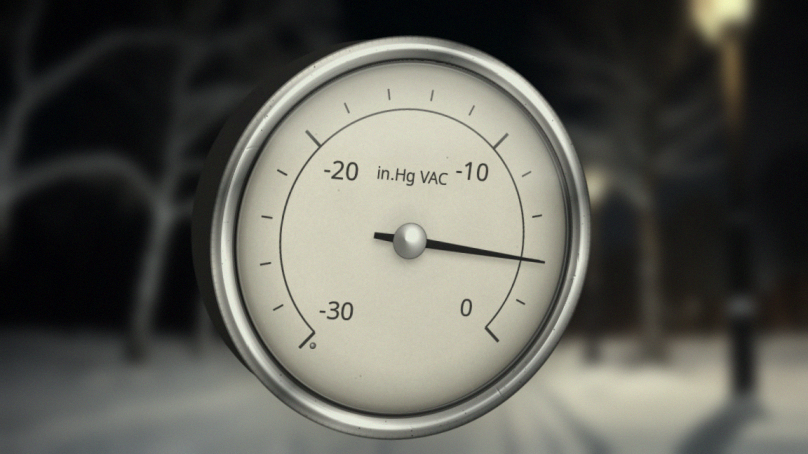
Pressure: value=-4 unit=inHg
